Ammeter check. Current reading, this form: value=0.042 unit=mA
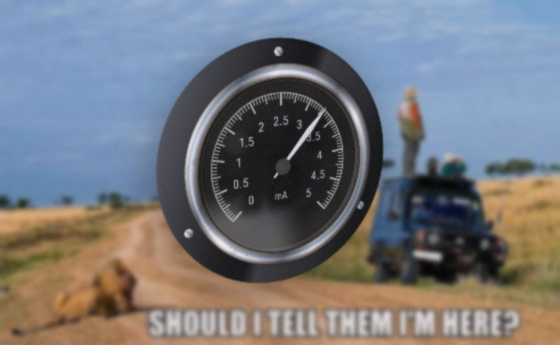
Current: value=3.25 unit=mA
